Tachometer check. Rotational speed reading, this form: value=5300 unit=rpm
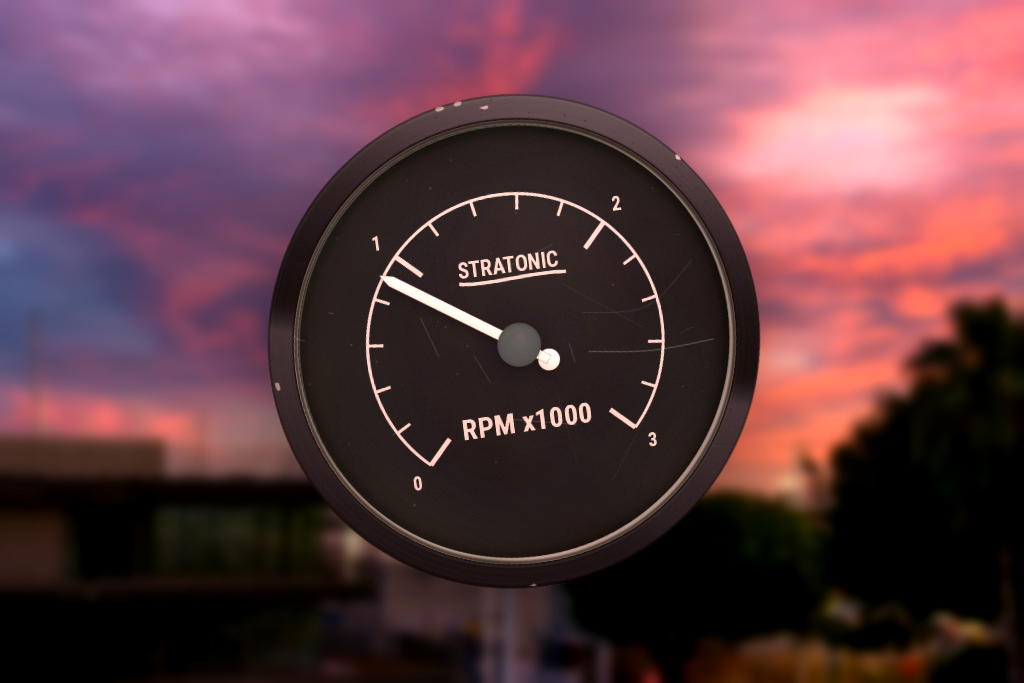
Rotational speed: value=900 unit=rpm
